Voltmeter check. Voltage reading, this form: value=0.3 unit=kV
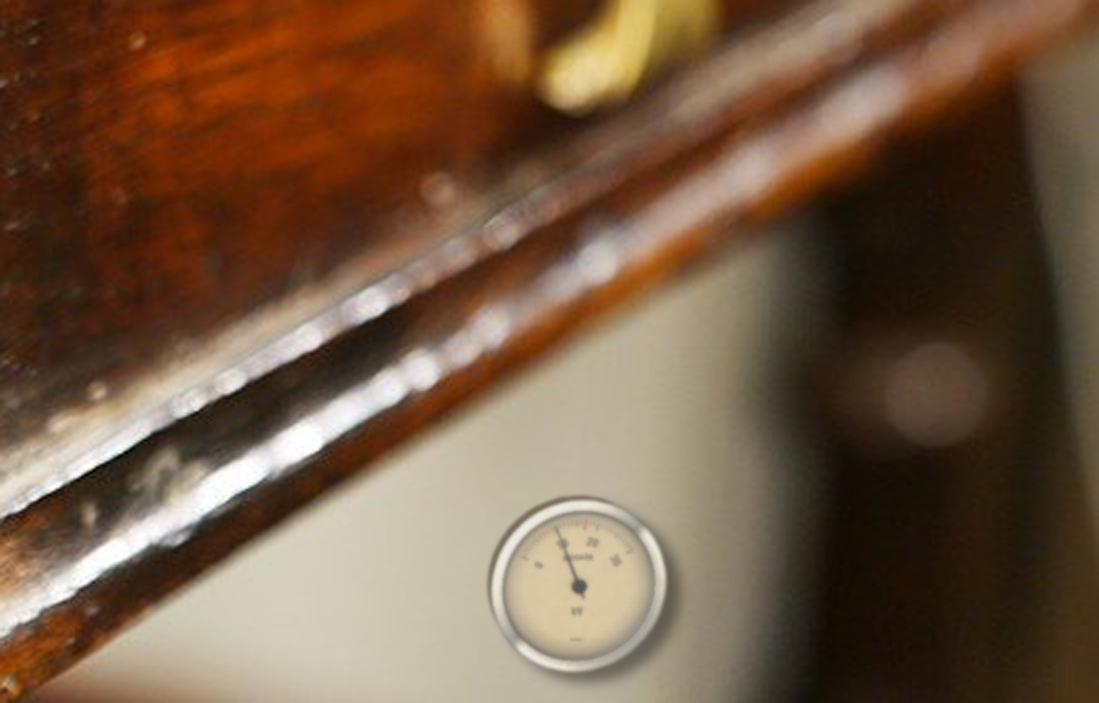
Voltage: value=10 unit=kV
